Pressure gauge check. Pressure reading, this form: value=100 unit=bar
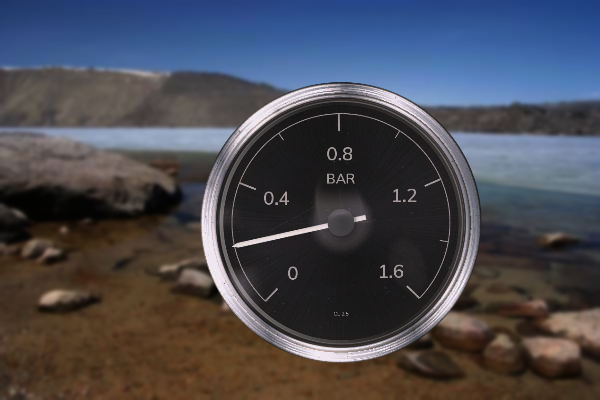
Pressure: value=0.2 unit=bar
